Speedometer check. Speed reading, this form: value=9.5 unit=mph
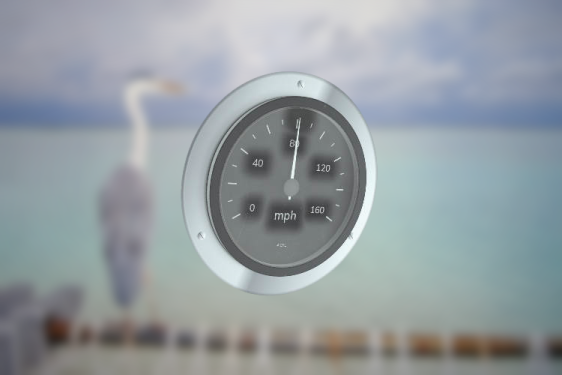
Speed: value=80 unit=mph
